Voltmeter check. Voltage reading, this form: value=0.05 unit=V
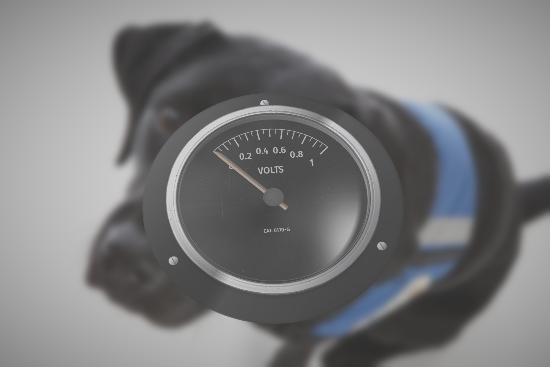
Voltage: value=0 unit=V
